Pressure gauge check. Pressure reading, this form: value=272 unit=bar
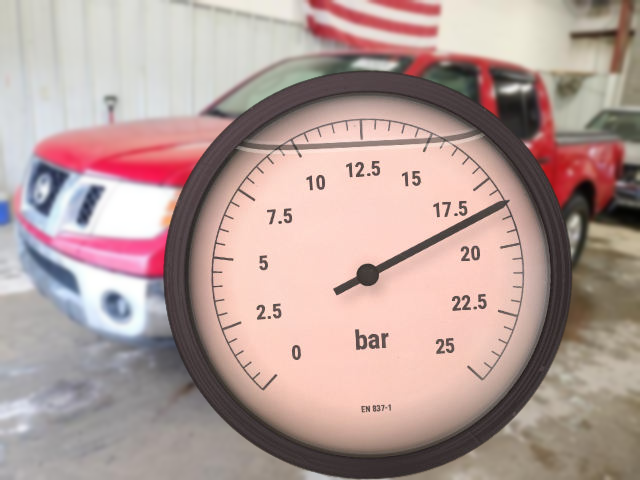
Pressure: value=18.5 unit=bar
